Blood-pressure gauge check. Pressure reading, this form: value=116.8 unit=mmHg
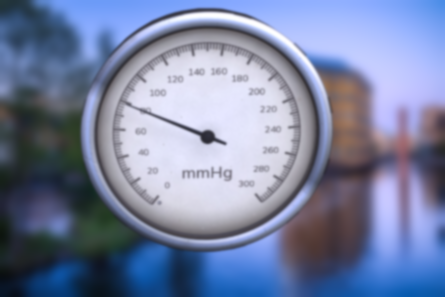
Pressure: value=80 unit=mmHg
